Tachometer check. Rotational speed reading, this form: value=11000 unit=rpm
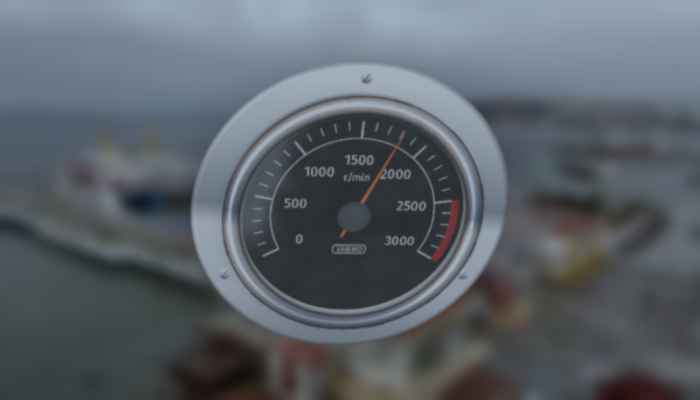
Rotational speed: value=1800 unit=rpm
